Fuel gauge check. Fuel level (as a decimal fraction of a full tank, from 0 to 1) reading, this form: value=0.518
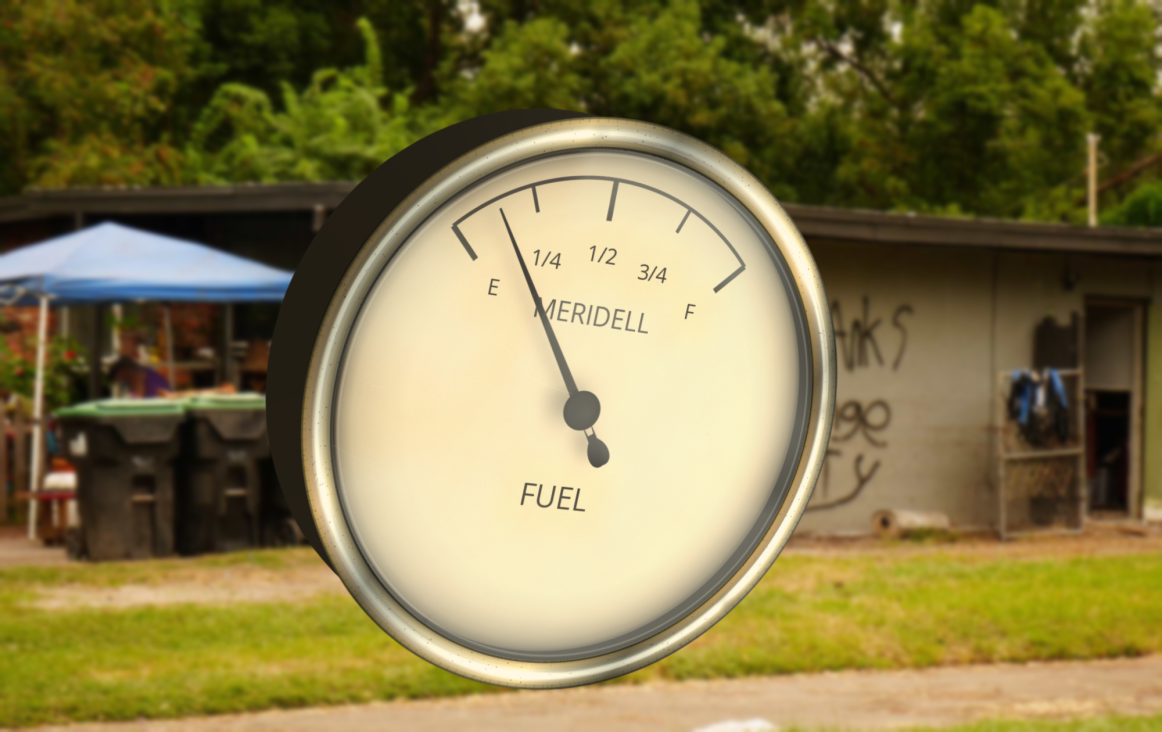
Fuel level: value=0.125
